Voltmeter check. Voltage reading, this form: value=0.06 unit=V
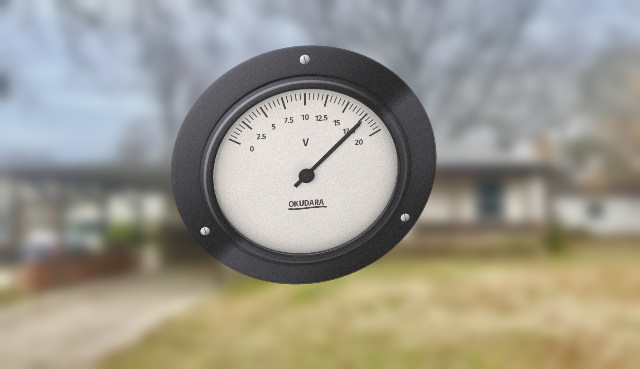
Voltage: value=17.5 unit=V
